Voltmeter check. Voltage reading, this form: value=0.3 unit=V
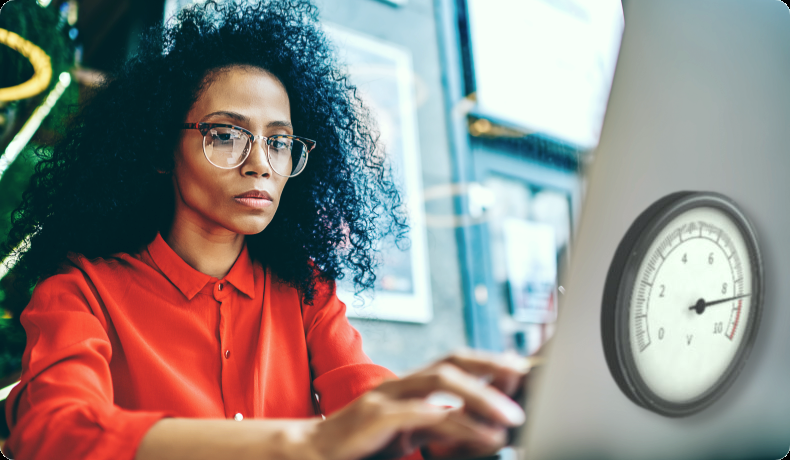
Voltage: value=8.5 unit=V
